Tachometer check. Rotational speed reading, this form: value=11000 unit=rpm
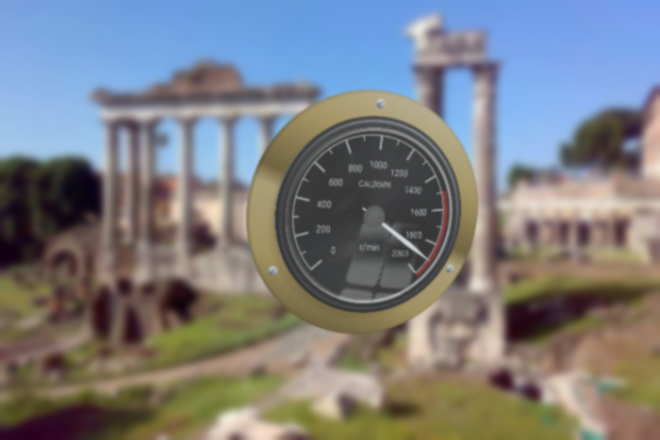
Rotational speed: value=1900 unit=rpm
